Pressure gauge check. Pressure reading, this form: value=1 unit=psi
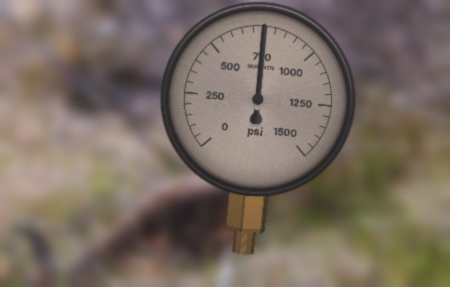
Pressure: value=750 unit=psi
